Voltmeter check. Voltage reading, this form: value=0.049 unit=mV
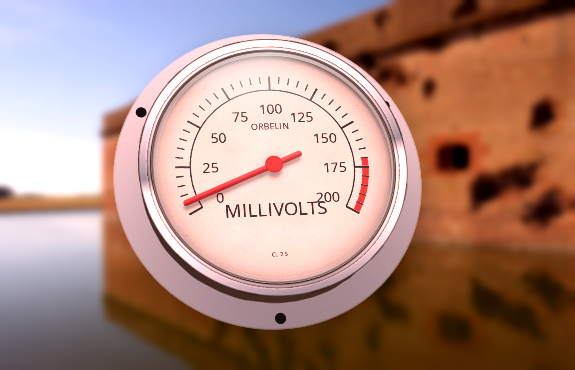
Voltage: value=5 unit=mV
